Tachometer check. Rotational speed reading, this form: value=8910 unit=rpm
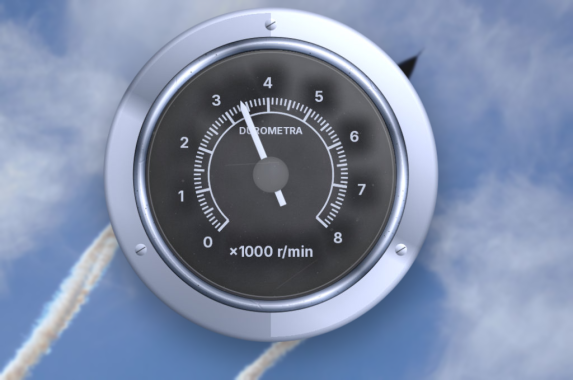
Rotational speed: value=3400 unit=rpm
